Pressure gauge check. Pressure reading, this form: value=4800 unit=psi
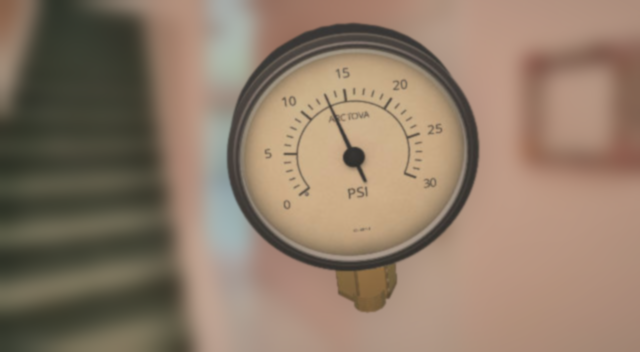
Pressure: value=13 unit=psi
